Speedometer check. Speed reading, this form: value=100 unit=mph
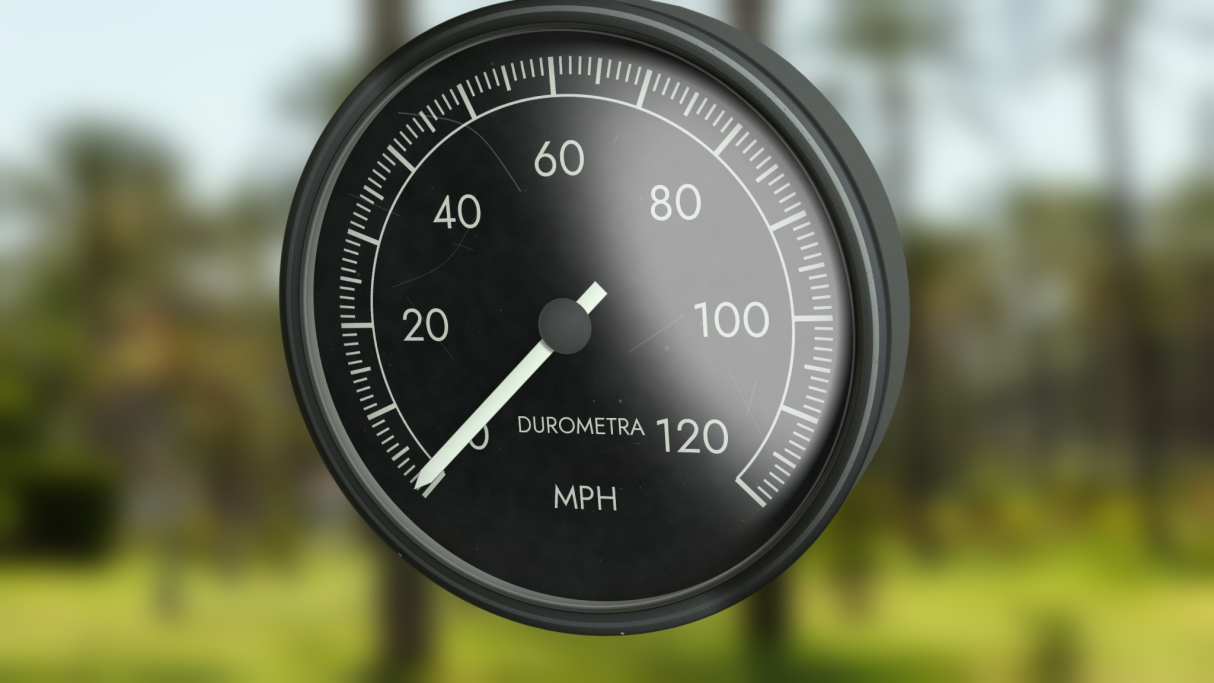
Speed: value=1 unit=mph
